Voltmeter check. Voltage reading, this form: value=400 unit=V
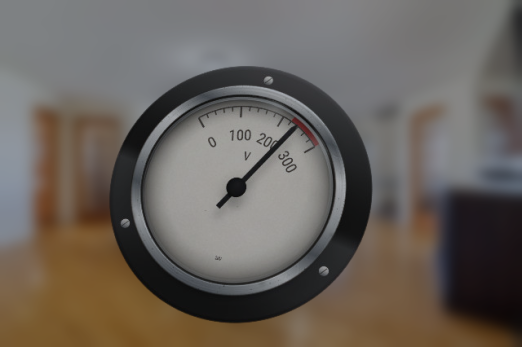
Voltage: value=240 unit=V
